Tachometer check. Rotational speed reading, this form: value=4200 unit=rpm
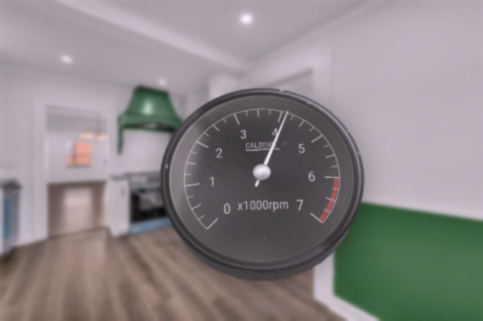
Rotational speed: value=4125 unit=rpm
